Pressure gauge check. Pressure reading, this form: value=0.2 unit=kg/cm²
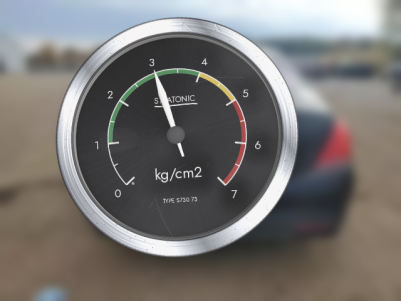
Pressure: value=3 unit=kg/cm²
